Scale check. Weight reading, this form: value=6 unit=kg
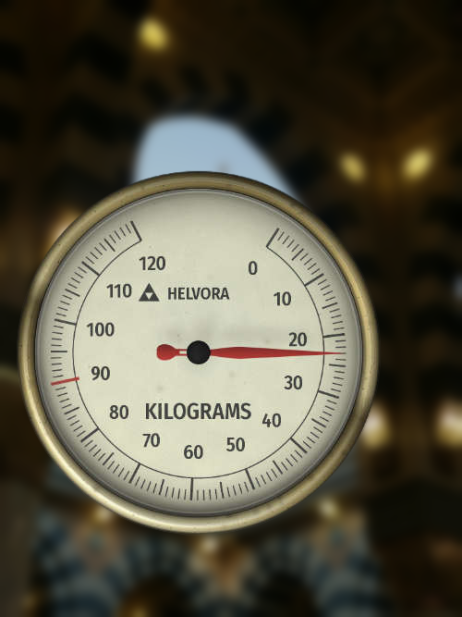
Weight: value=23 unit=kg
